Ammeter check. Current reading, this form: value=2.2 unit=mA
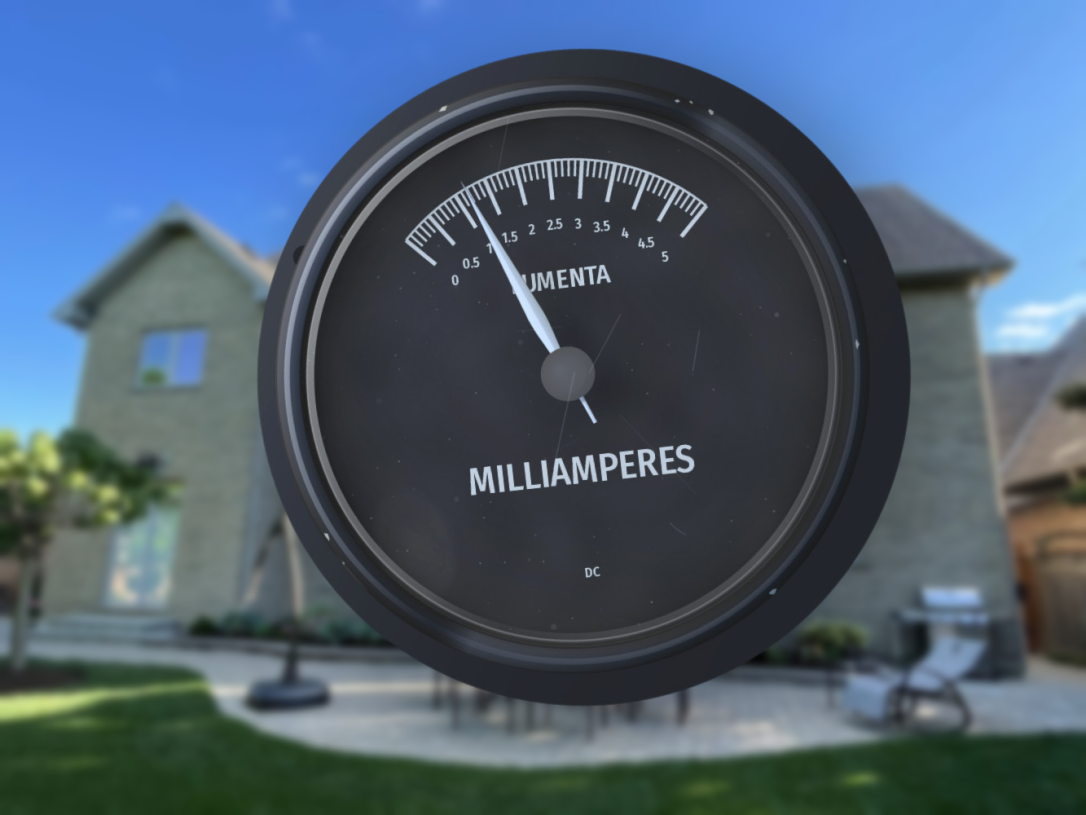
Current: value=1.2 unit=mA
